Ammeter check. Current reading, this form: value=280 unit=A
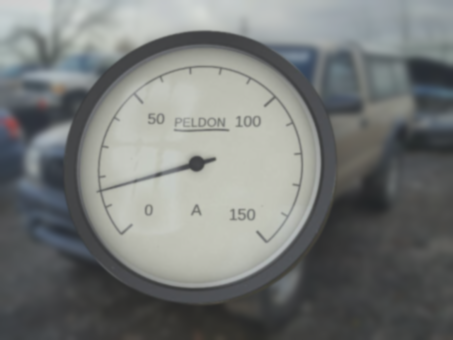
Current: value=15 unit=A
